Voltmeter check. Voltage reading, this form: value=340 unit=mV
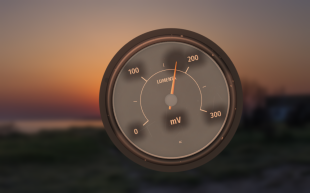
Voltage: value=175 unit=mV
